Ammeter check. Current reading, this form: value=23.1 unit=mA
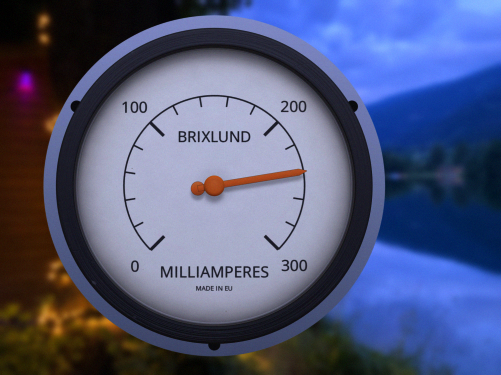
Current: value=240 unit=mA
